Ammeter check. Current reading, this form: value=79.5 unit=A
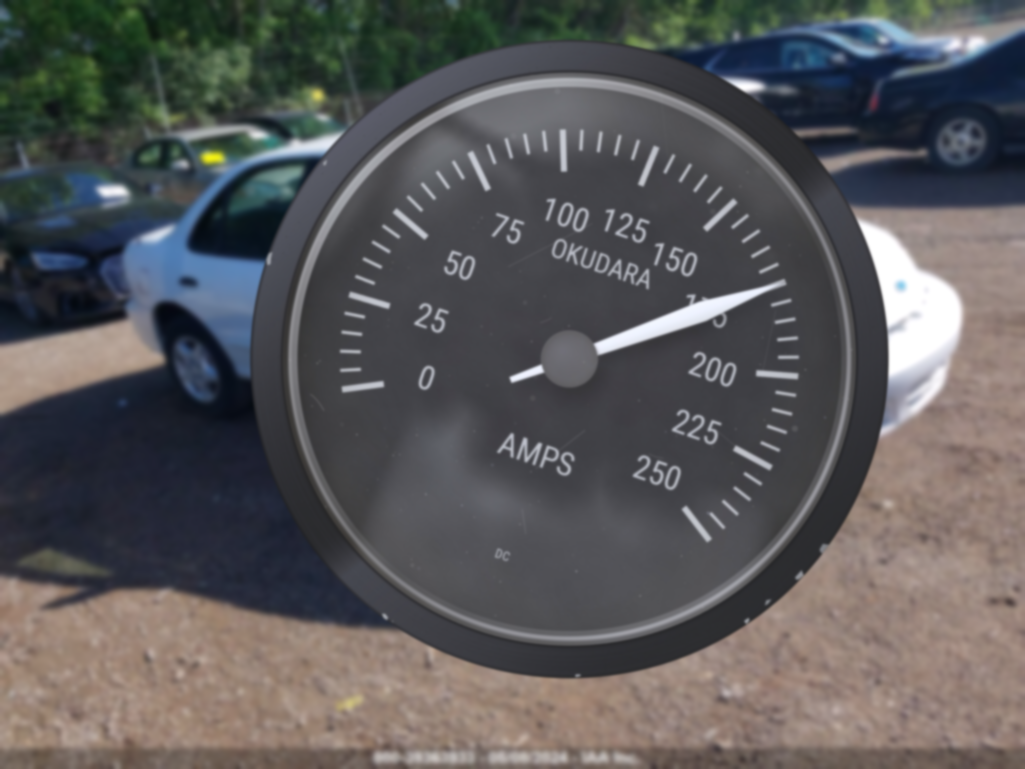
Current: value=175 unit=A
